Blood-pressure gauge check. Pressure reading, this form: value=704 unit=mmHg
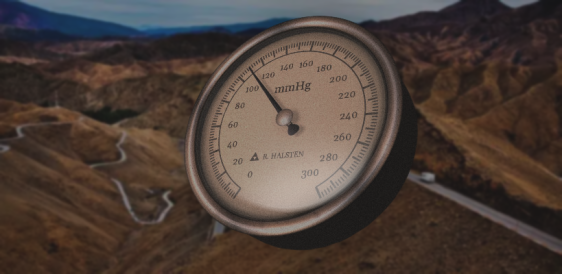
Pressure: value=110 unit=mmHg
